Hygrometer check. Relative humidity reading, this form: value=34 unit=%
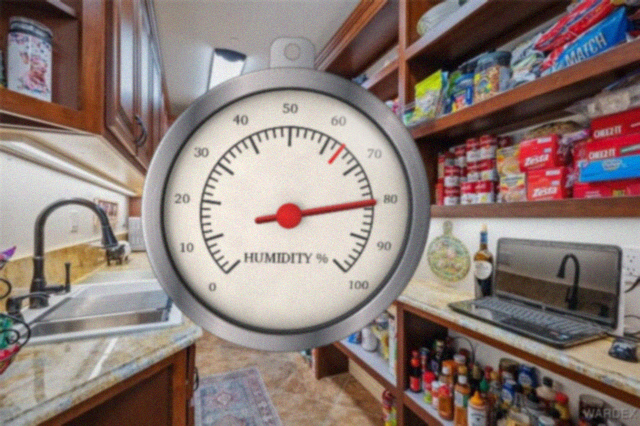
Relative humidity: value=80 unit=%
